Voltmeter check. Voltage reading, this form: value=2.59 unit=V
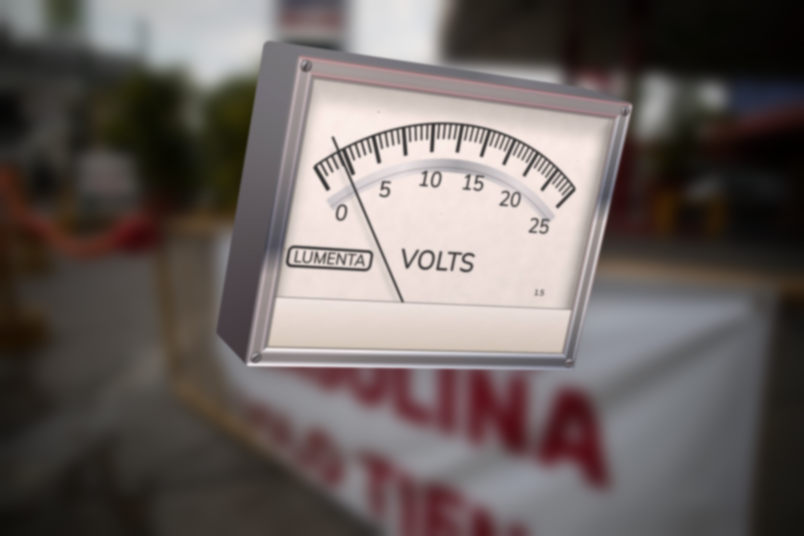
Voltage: value=2 unit=V
